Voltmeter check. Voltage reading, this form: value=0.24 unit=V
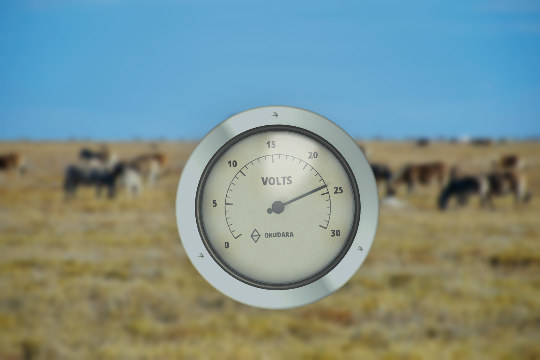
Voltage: value=24 unit=V
